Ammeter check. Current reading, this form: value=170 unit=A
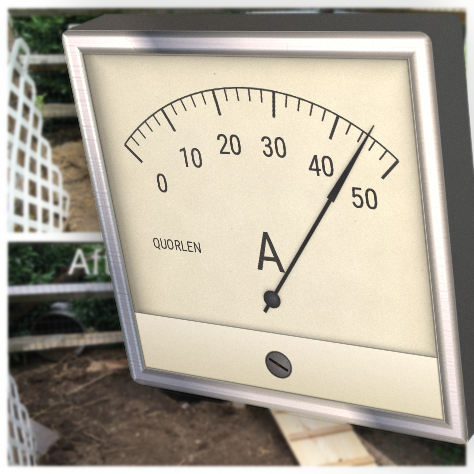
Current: value=45 unit=A
